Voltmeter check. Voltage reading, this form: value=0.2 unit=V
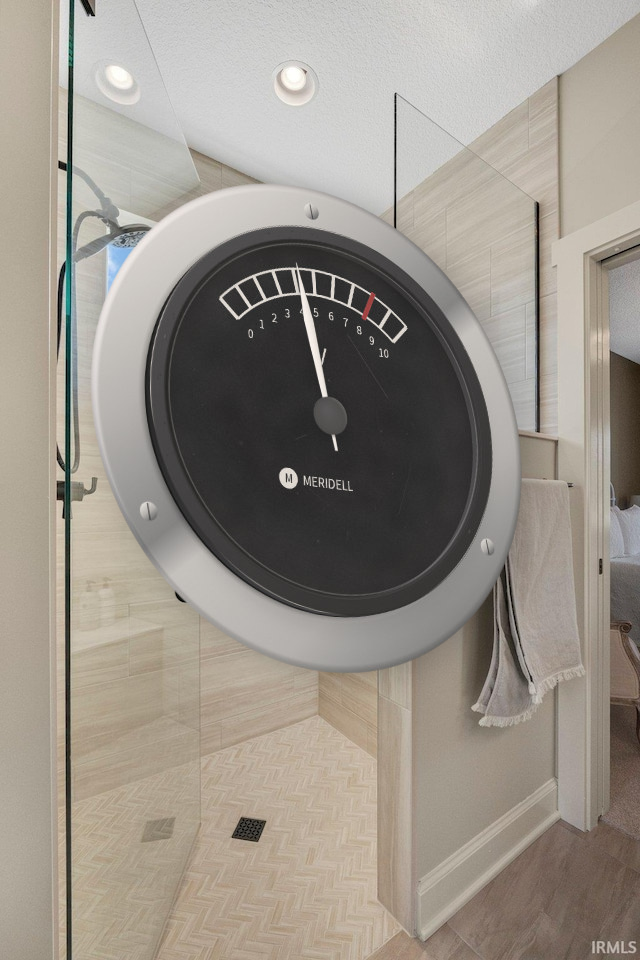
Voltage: value=4 unit=V
